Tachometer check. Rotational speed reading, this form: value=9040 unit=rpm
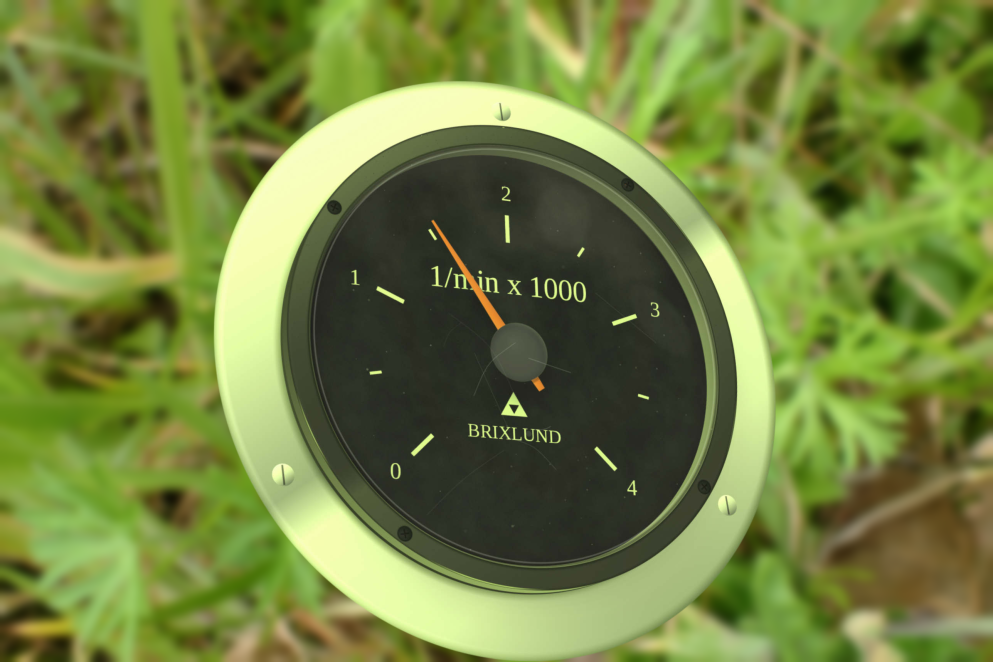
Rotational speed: value=1500 unit=rpm
